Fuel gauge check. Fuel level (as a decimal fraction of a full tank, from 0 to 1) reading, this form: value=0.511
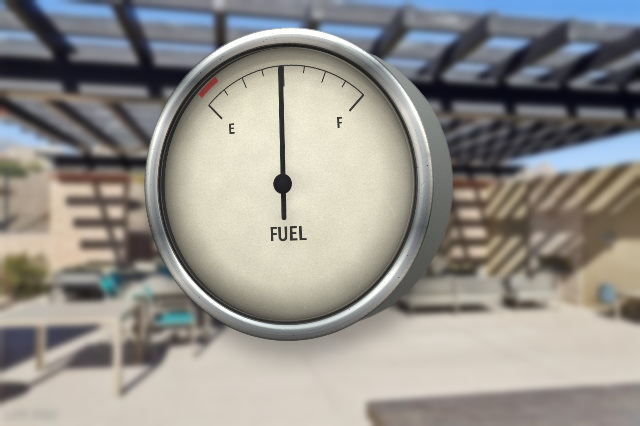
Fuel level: value=0.5
